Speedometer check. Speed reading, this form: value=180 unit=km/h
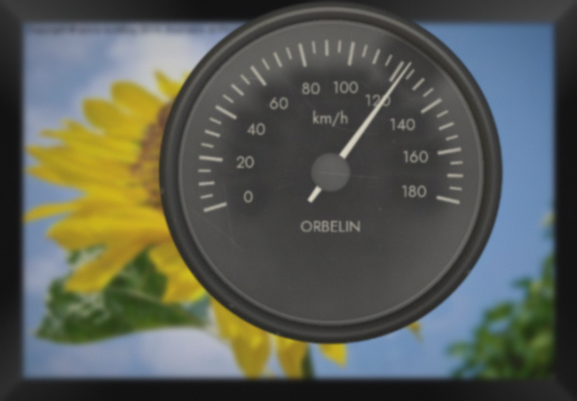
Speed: value=122.5 unit=km/h
